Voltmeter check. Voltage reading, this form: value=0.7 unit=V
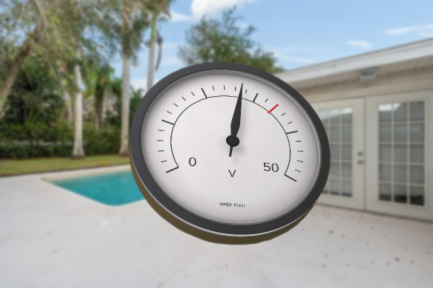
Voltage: value=27 unit=V
